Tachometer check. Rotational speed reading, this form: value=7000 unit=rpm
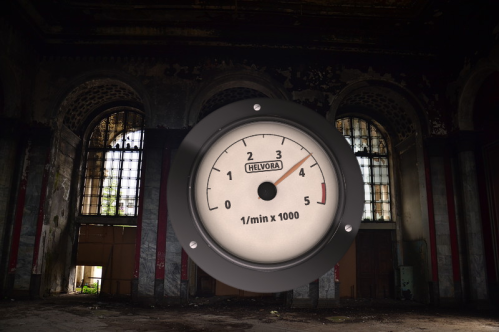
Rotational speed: value=3750 unit=rpm
